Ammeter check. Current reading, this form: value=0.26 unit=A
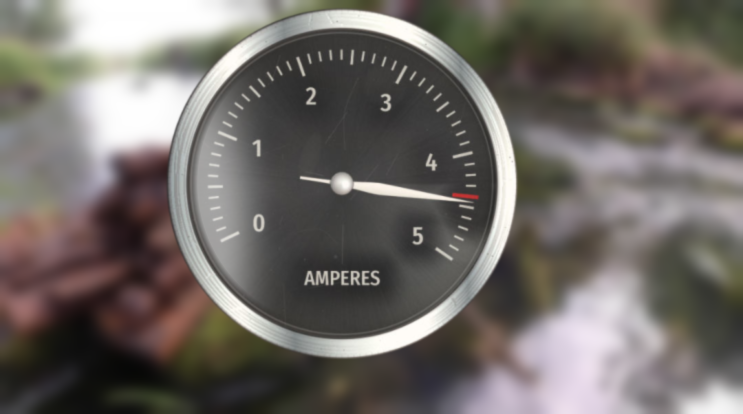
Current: value=4.45 unit=A
